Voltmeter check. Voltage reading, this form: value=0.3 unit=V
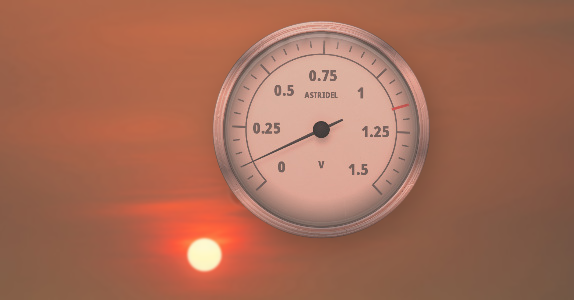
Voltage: value=0.1 unit=V
